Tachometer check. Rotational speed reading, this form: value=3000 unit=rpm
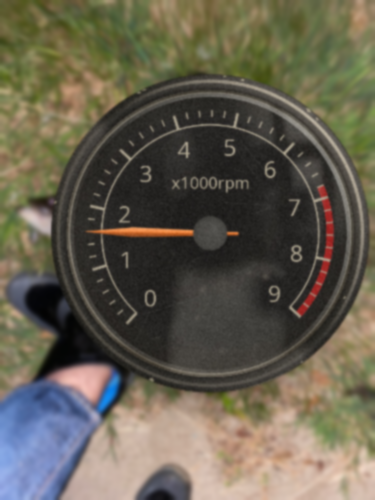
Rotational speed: value=1600 unit=rpm
